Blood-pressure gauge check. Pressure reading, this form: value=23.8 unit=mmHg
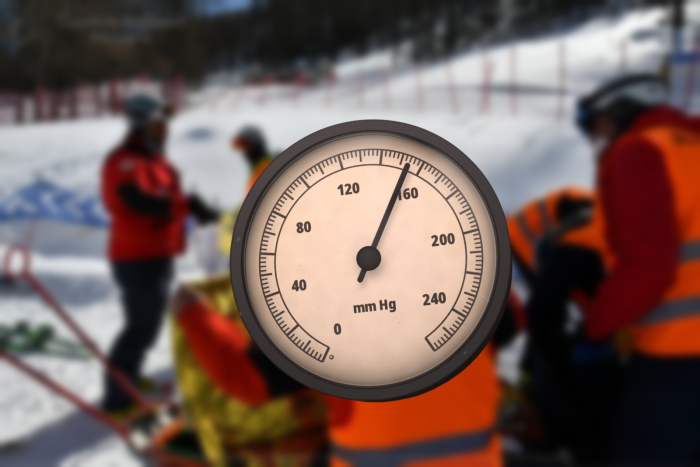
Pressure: value=154 unit=mmHg
